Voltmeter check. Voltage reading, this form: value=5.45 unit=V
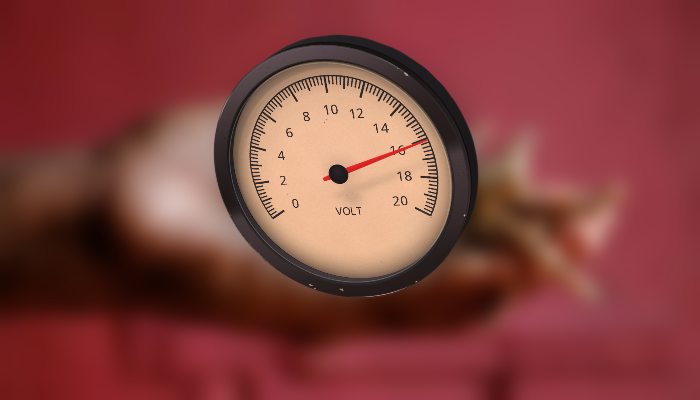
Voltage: value=16 unit=V
